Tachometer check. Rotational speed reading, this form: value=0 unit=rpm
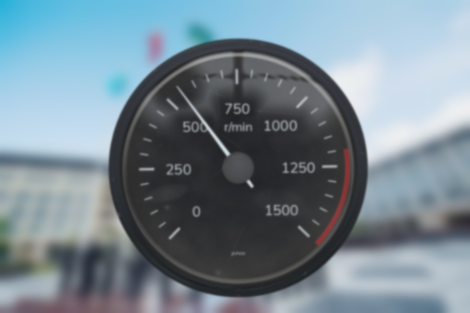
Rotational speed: value=550 unit=rpm
